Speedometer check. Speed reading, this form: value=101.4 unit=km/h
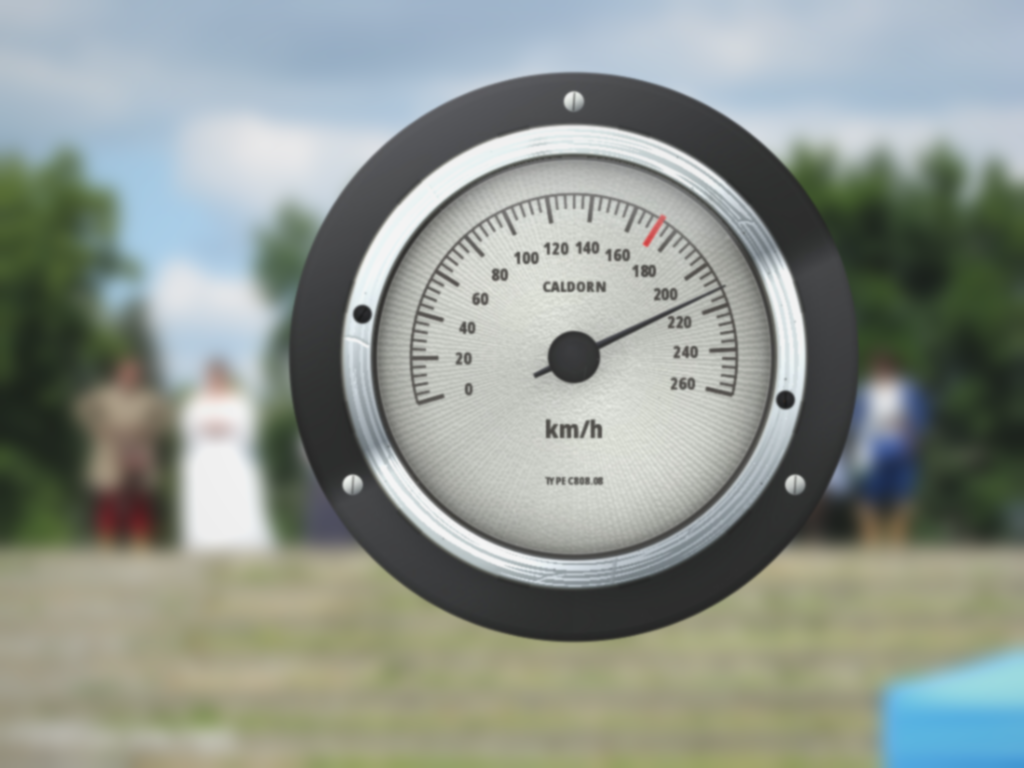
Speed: value=212 unit=km/h
